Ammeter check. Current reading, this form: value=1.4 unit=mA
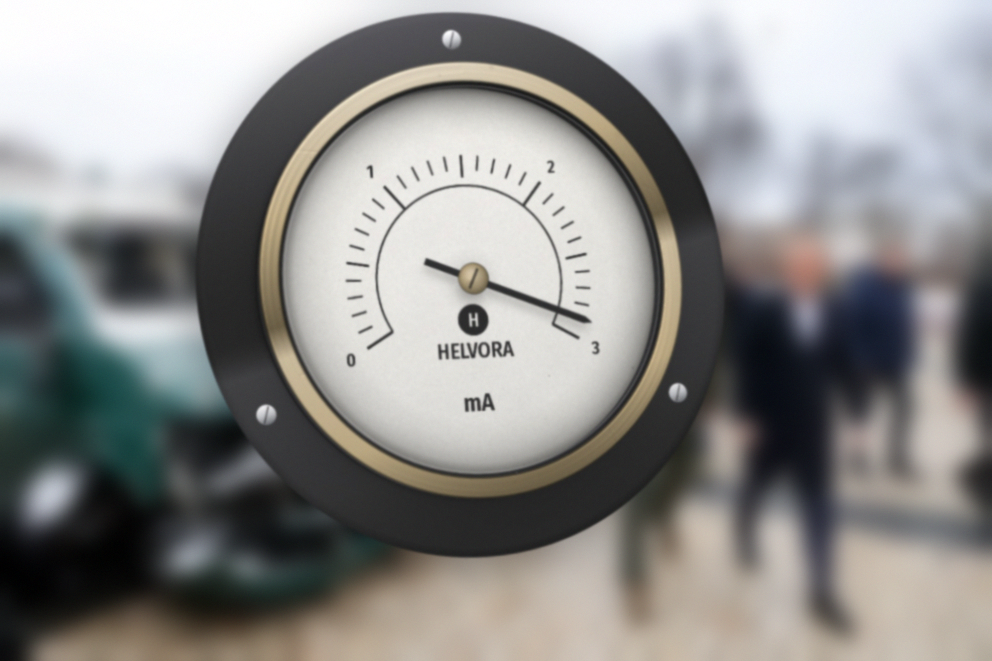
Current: value=2.9 unit=mA
